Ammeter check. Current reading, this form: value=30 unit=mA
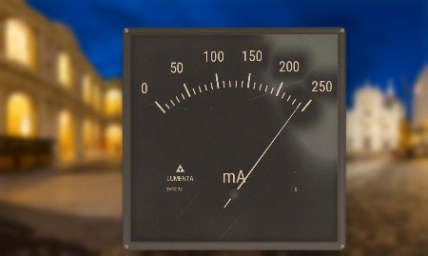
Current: value=240 unit=mA
